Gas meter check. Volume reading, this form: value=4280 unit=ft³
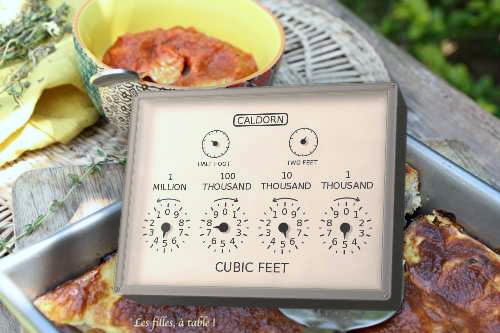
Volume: value=475500 unit=ft³
